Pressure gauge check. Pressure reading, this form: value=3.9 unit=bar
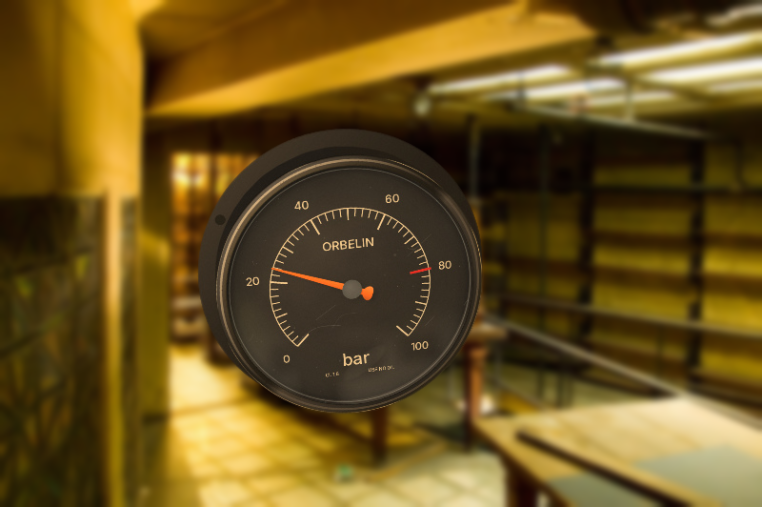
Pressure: value=24 unit=bar
